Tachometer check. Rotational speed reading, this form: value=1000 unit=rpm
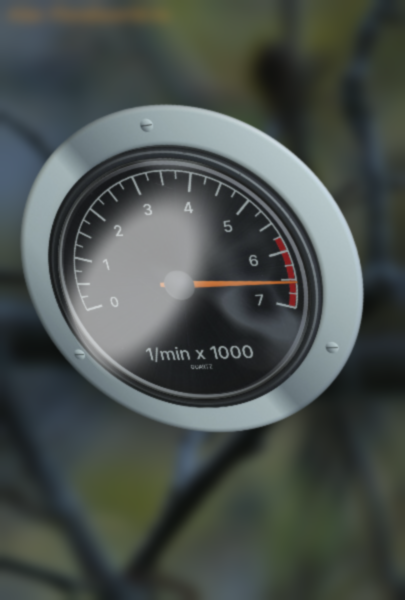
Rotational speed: value=6500 unit=rpm
